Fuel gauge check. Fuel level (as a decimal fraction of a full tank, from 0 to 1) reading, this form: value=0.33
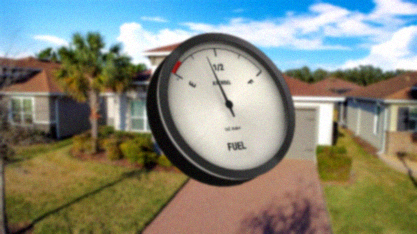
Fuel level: value=0.375
